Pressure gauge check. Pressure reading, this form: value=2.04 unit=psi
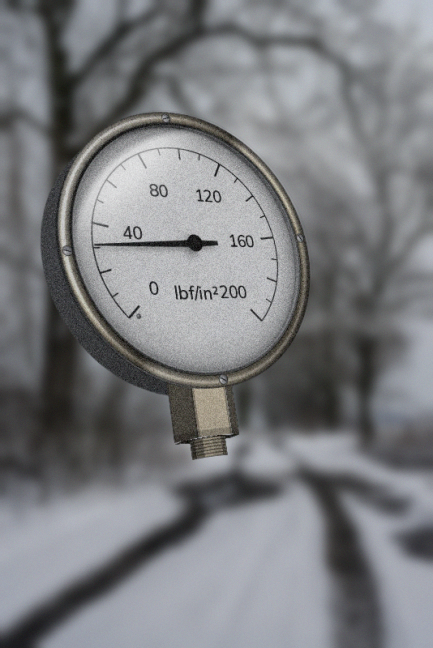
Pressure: value=30 unit=psi
